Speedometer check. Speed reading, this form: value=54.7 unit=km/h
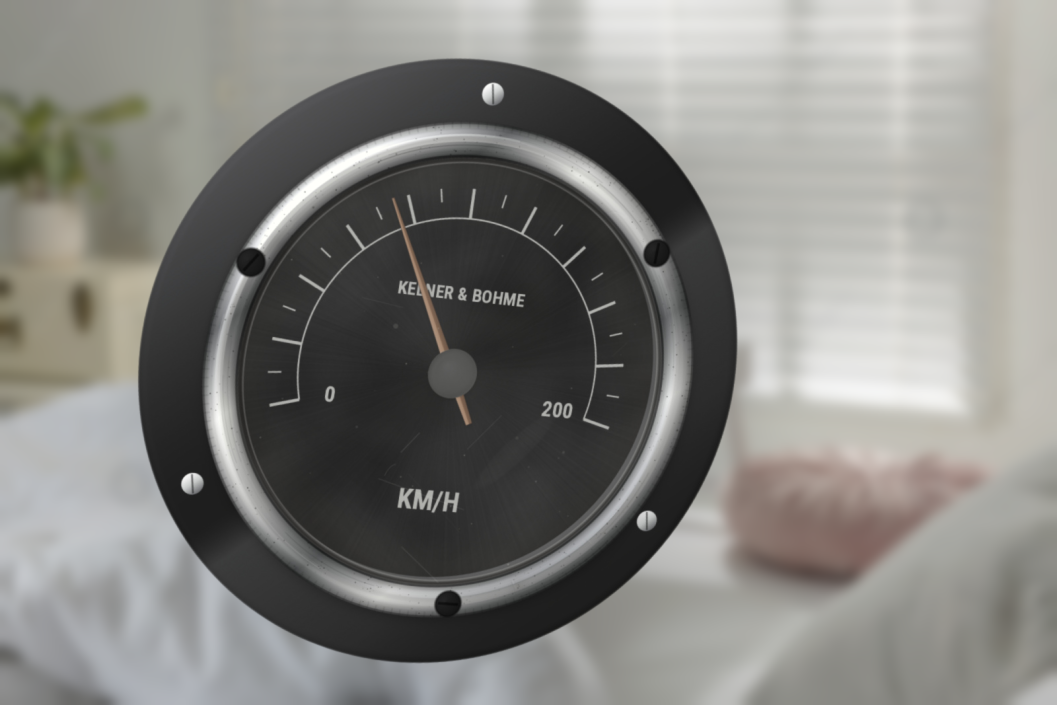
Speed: value=75 unit=km/h
